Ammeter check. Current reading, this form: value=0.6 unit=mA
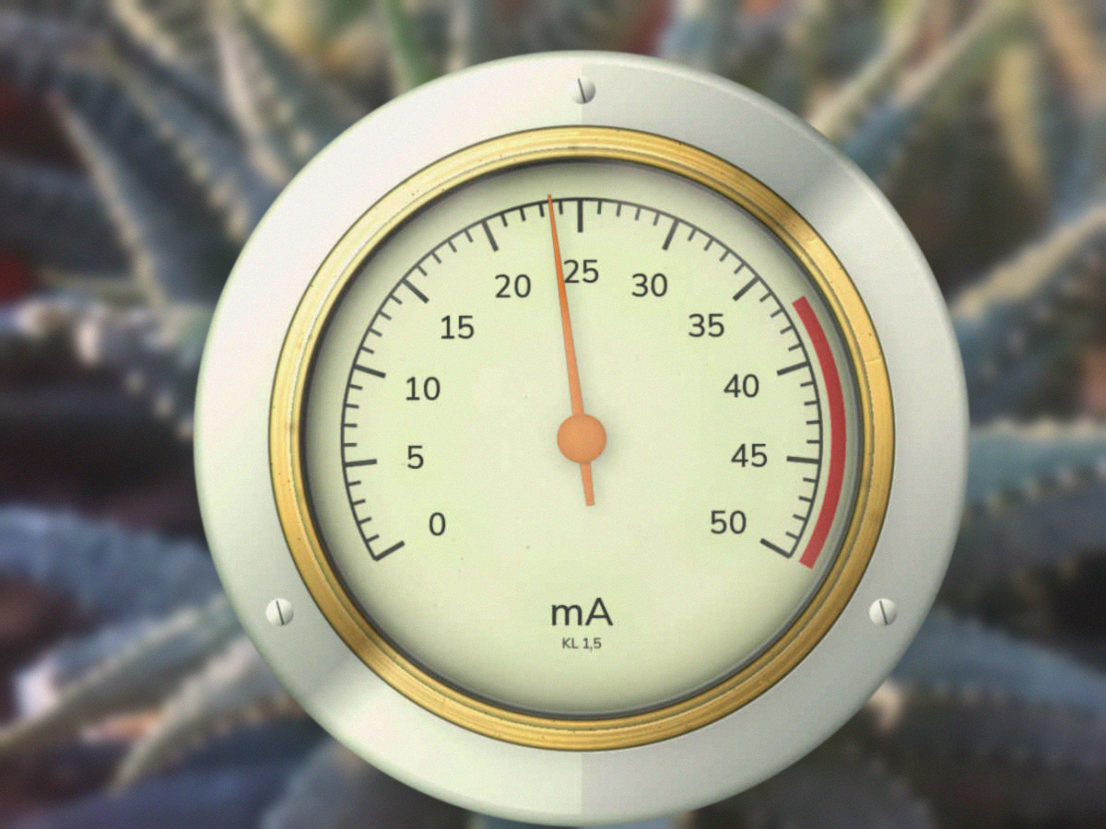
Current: value=23.5 unit=mA
